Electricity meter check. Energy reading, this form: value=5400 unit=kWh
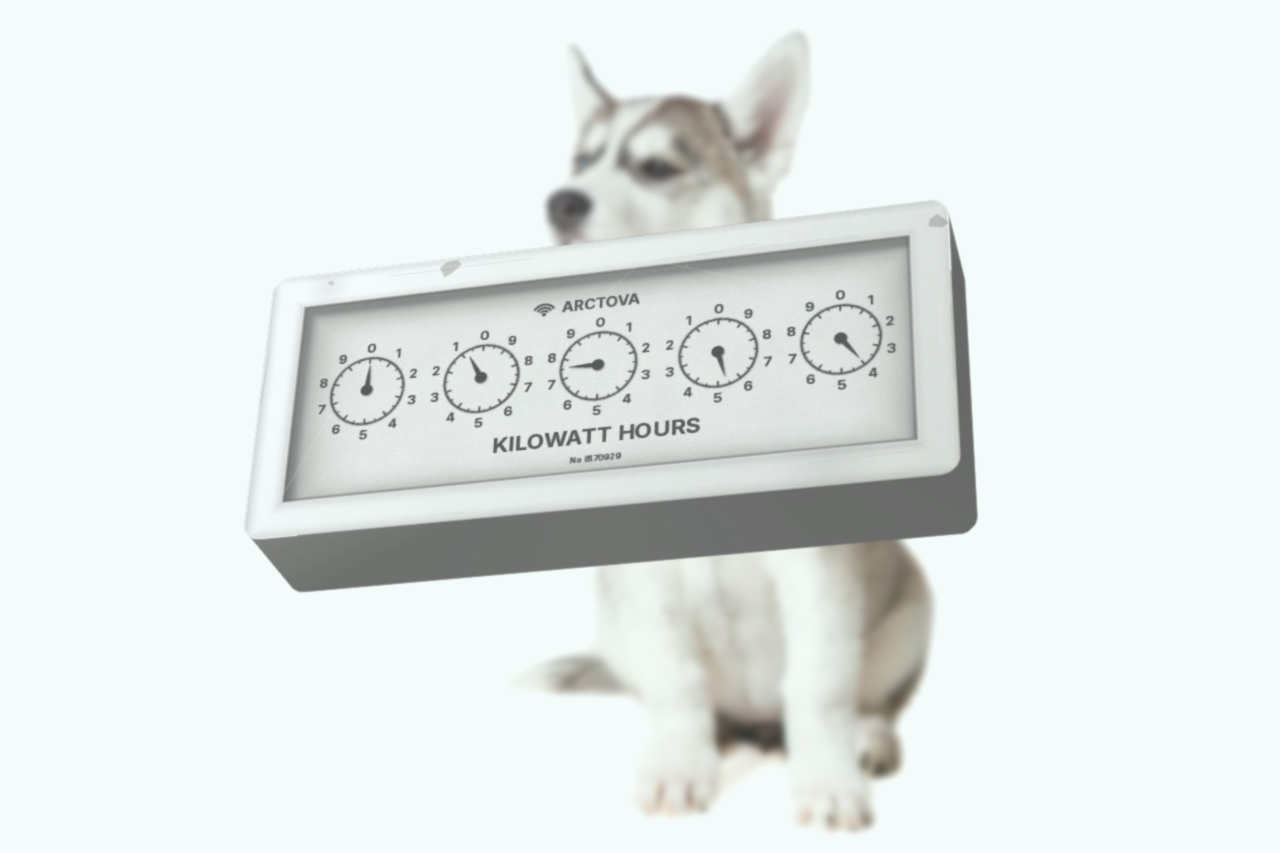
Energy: value=754 unit=kWh
